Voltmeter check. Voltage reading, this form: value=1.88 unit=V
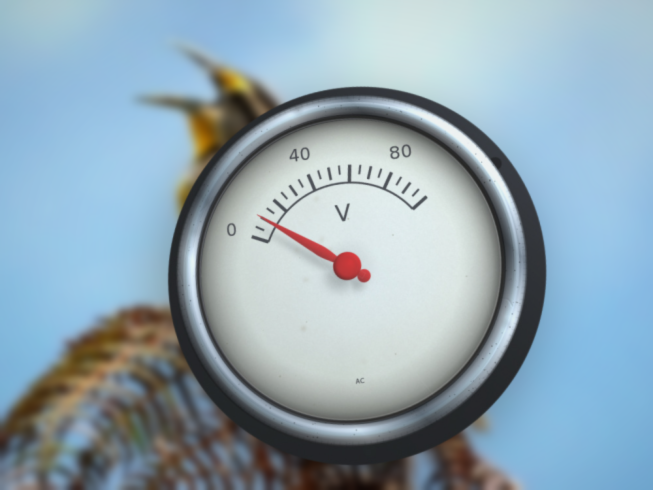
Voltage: value=10 unit=V
